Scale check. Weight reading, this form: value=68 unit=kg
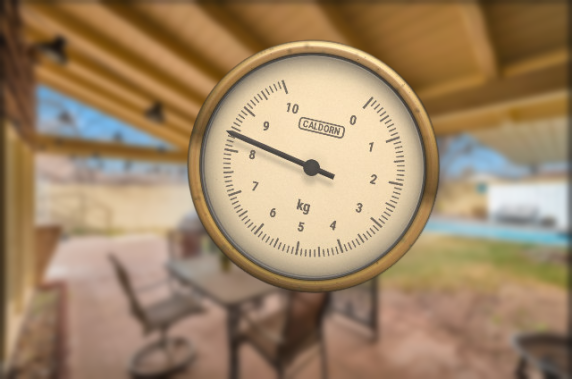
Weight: value=8.4 unit=kg
